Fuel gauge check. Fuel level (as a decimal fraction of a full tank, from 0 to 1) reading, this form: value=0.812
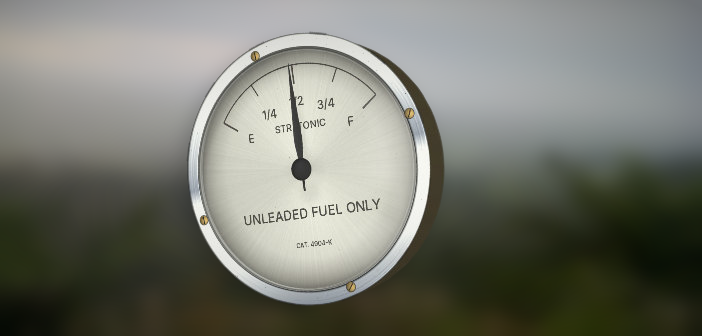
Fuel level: value=0.5
